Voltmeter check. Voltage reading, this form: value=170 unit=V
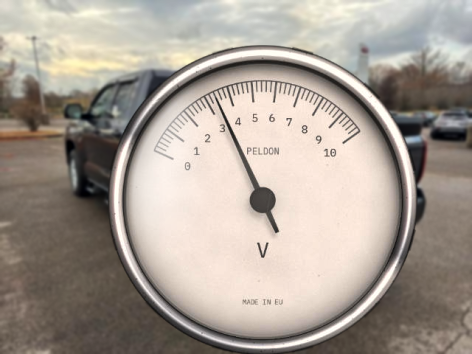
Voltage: value=3.4 unit=V
